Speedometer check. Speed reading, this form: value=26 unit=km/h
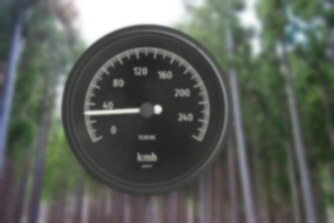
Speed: value=30 unit=km/h
